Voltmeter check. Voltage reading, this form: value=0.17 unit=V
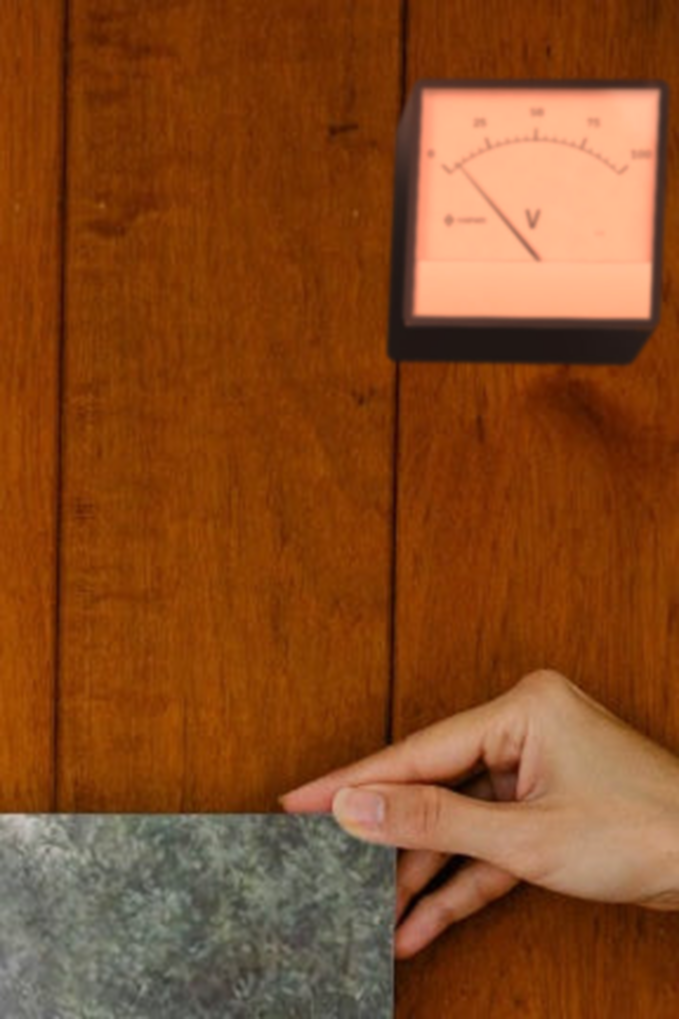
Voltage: value=5 unit=V
